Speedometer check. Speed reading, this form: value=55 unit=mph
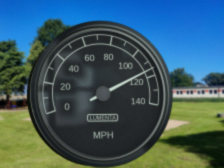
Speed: value=115 unit=mph
